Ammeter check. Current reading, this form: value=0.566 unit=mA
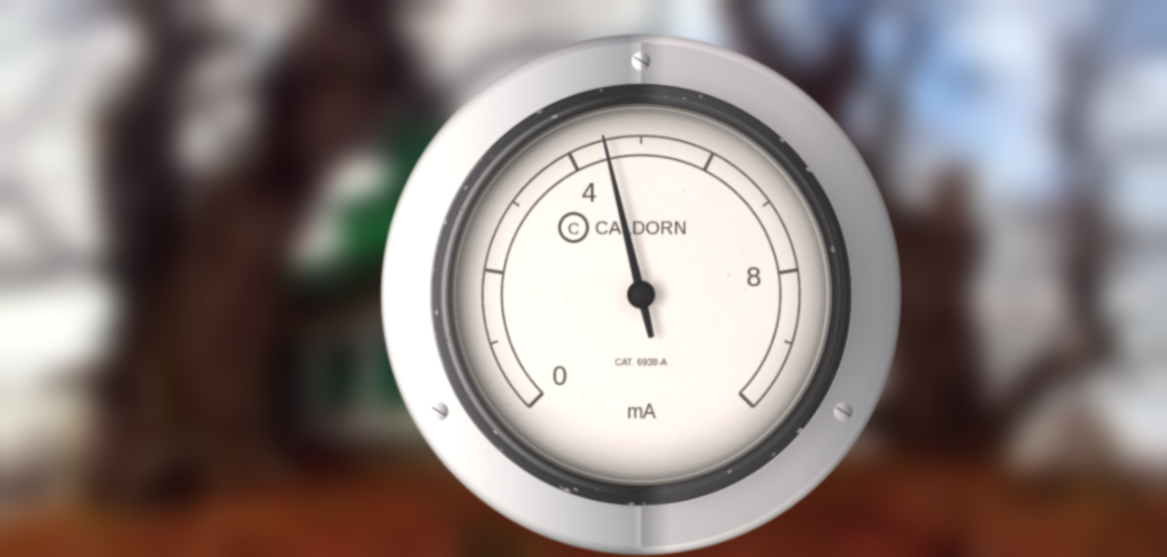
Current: value=4.5 unit=mA
